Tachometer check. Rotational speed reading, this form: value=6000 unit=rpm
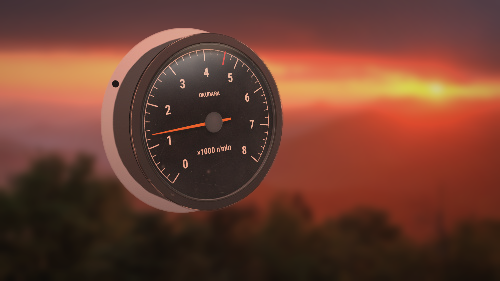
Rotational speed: value=1300 unit=rpm
